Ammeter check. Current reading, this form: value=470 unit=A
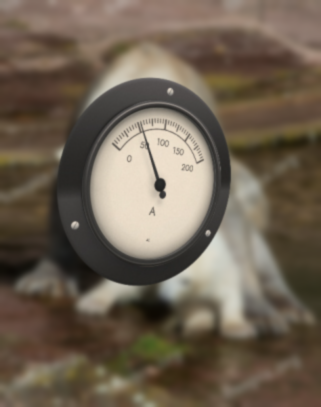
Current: value=50 unit=A
